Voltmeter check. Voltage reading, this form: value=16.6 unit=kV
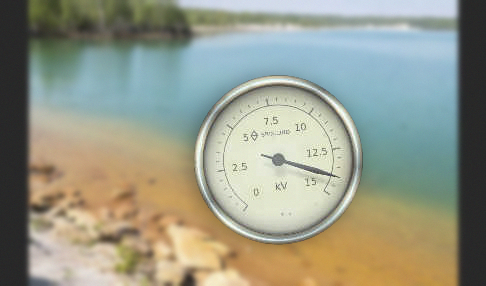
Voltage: value=14 unit=kV
